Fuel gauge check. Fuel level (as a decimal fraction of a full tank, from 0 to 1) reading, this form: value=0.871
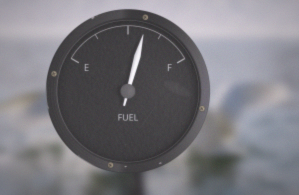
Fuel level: value=0.625
